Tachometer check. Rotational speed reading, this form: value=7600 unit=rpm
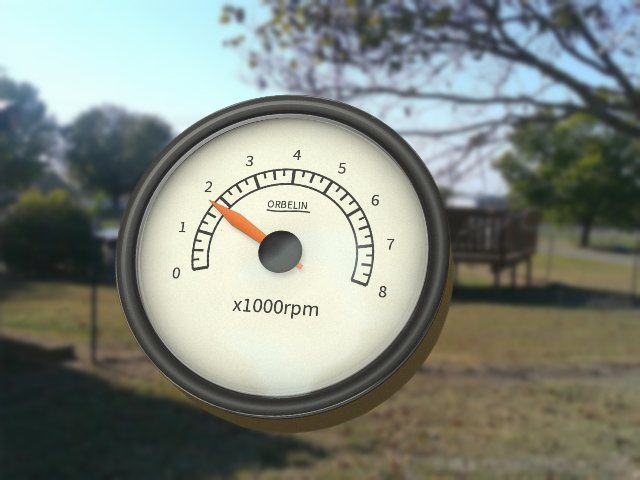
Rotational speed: value=1750 unit=rpm
